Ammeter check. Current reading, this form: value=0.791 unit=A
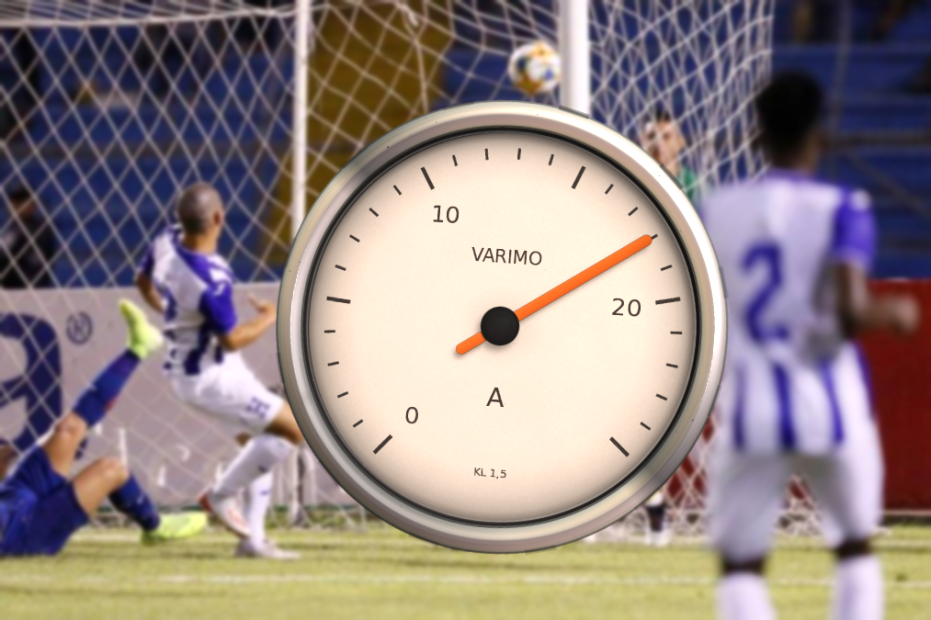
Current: value=18 unit=A
